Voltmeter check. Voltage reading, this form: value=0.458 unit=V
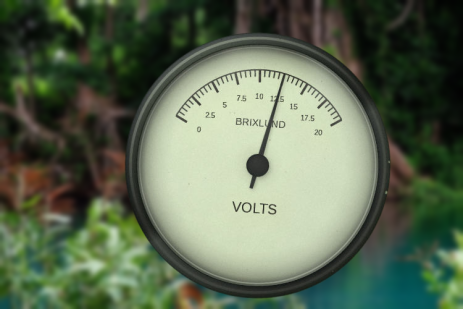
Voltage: value=12.5 unit=V
